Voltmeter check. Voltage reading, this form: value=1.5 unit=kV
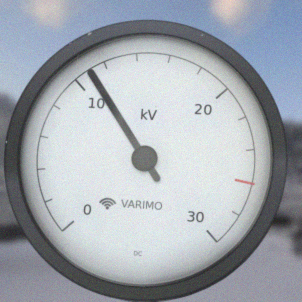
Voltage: value=11 unit=kV
